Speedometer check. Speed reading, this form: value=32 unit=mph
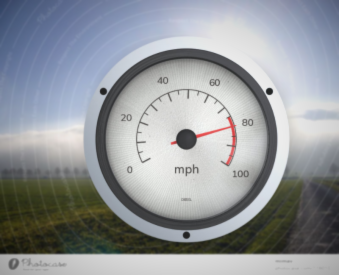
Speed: value=80 unit=mph
